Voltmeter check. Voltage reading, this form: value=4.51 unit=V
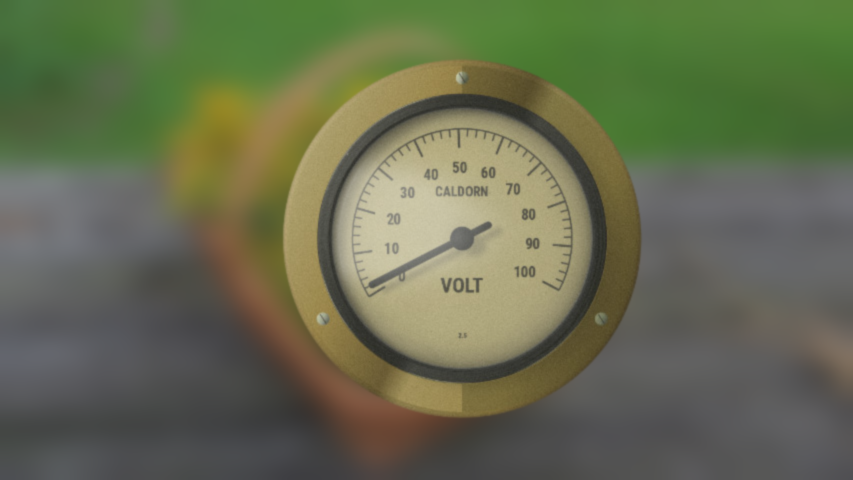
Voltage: value=2 unit=V
